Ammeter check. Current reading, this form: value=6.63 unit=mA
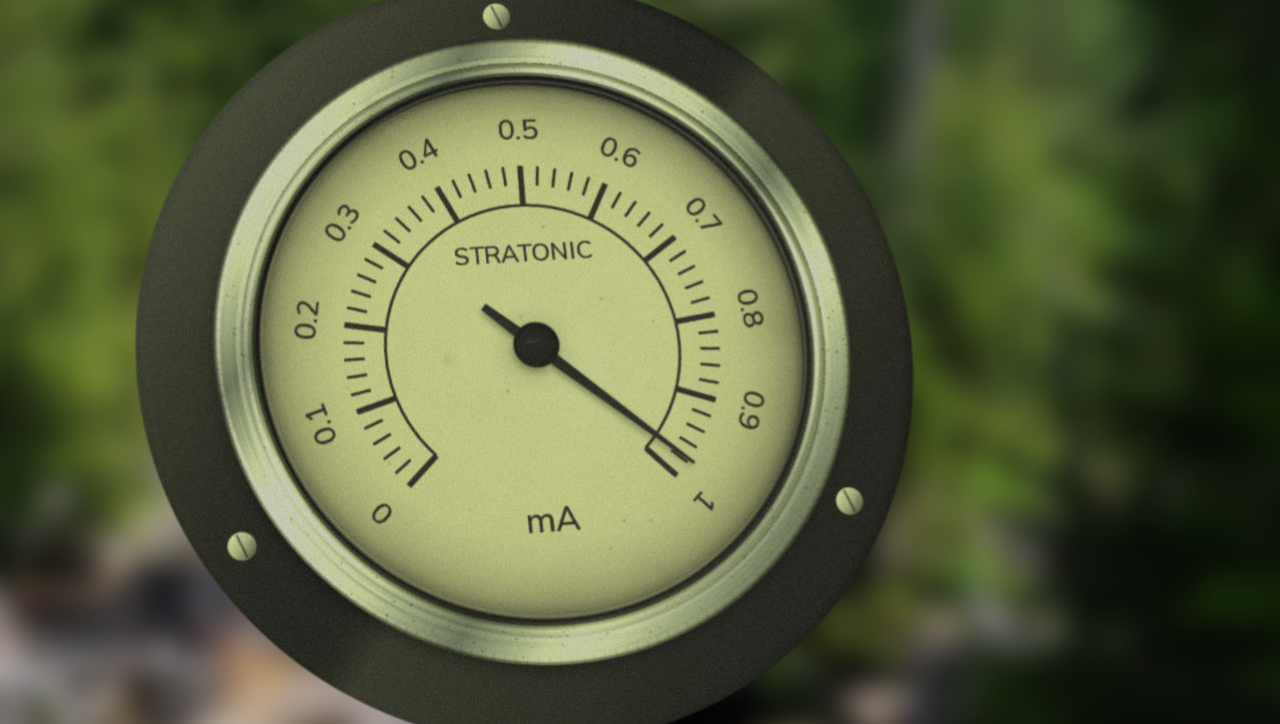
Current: value=0.98 unit=mA
